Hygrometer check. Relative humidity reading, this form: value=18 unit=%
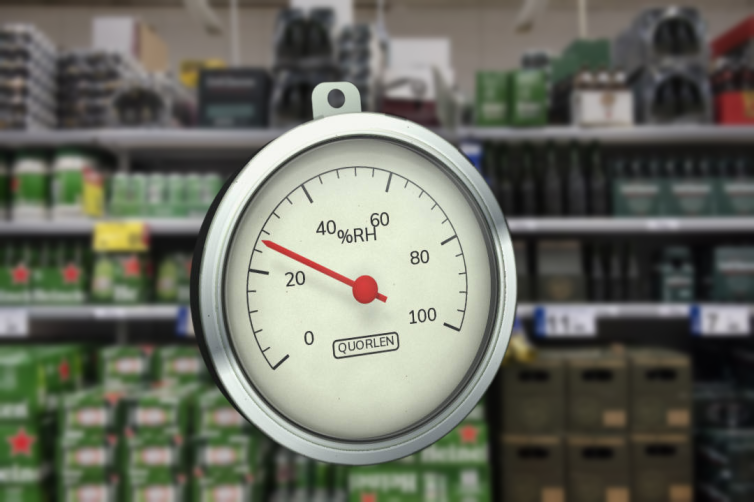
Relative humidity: value=26 unit=%
